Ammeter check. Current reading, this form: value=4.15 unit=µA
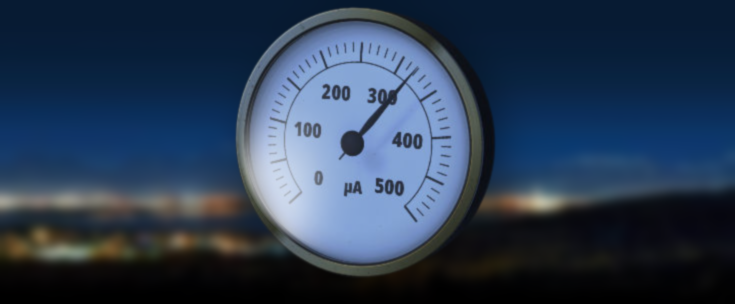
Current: value=320 unit=µA
